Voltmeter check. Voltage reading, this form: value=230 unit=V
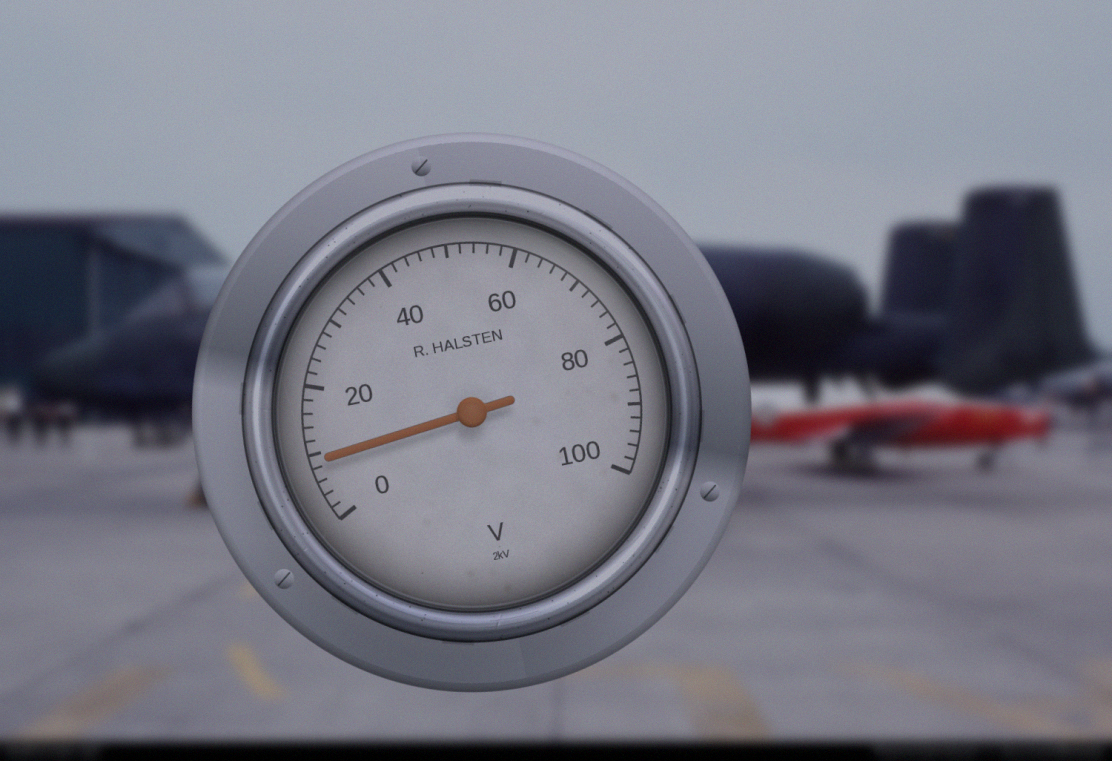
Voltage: value=9 unit=V
